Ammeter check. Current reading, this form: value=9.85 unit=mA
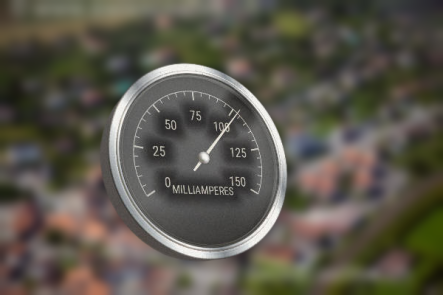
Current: value=102.5 unit=mA
